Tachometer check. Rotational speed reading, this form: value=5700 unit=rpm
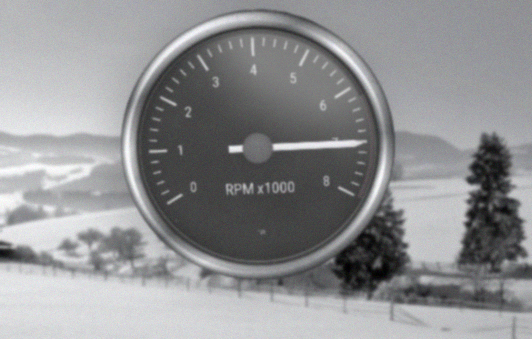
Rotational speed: value=7000 unit=rpm
